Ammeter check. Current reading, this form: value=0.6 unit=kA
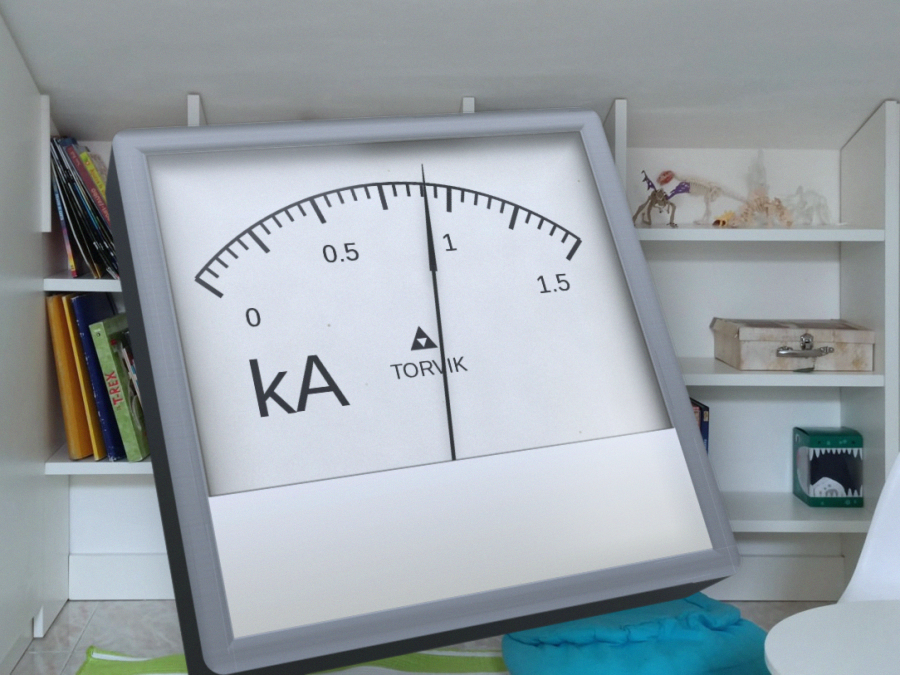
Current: value=0.9 unit=kA
